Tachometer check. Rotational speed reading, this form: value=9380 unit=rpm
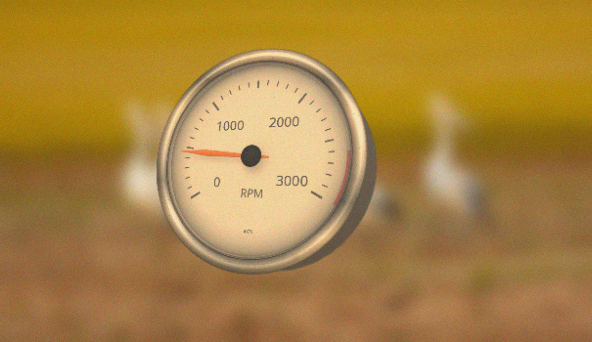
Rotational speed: value=450 unit=rpm
